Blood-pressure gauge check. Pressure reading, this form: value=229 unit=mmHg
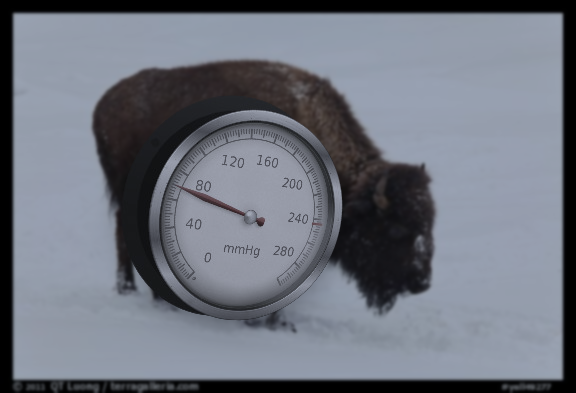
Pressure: value=70 unit=mmHg
